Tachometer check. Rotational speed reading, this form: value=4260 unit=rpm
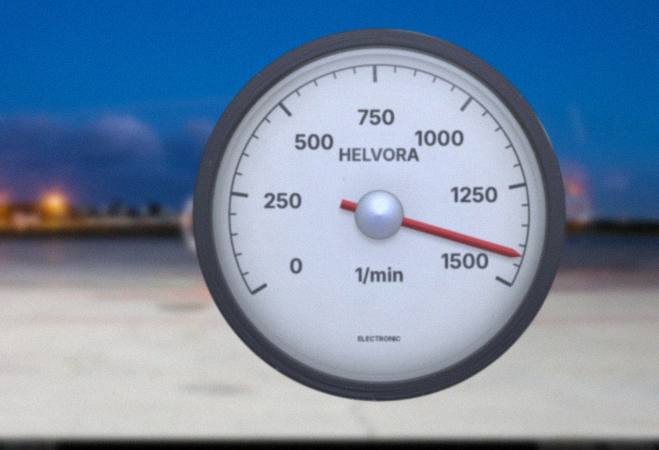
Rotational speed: value=1425 unit=rpm
